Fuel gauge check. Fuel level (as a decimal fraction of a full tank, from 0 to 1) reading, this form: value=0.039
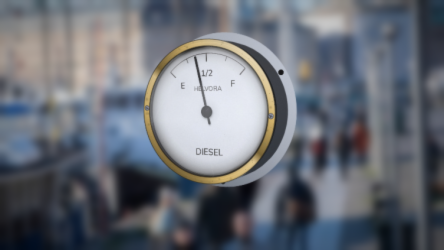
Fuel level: value=0.375
